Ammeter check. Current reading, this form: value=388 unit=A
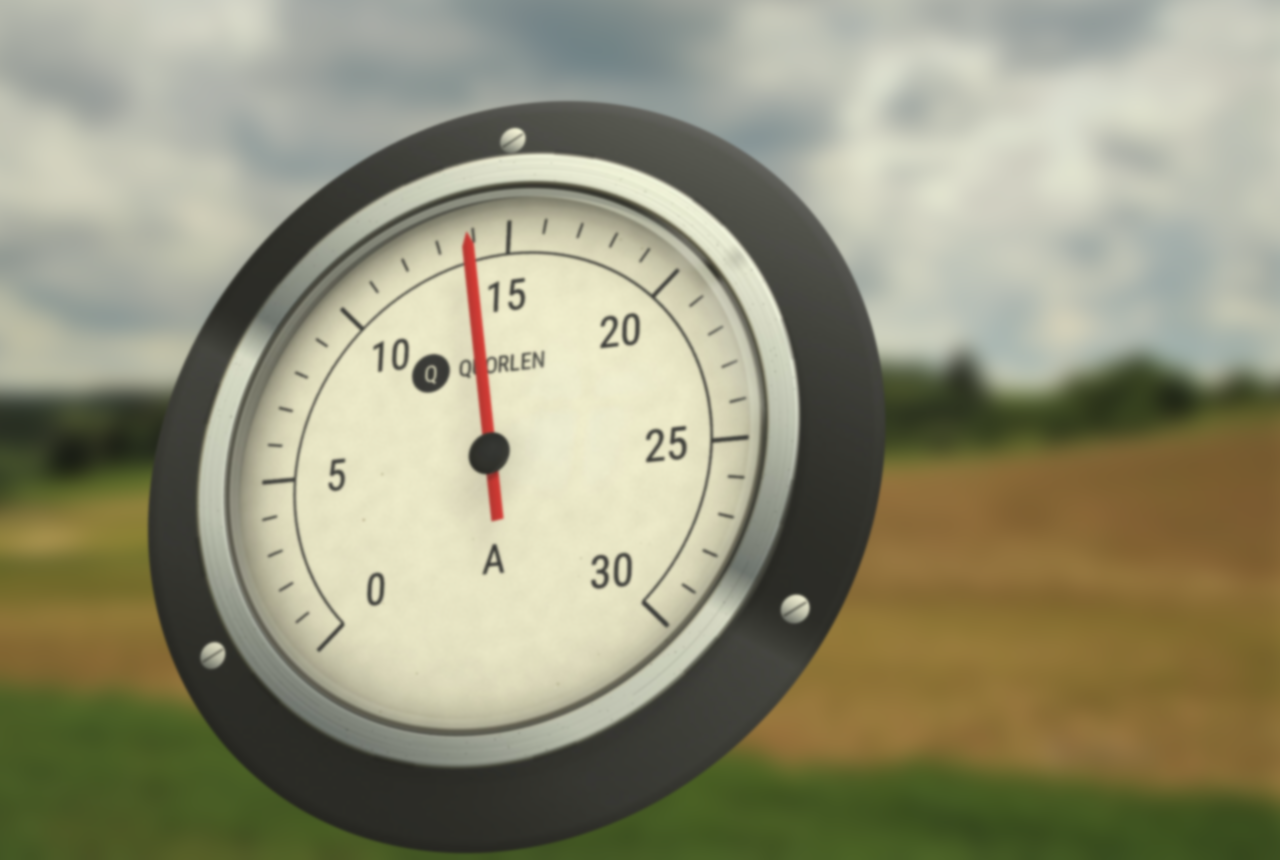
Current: value=14 unit=A
